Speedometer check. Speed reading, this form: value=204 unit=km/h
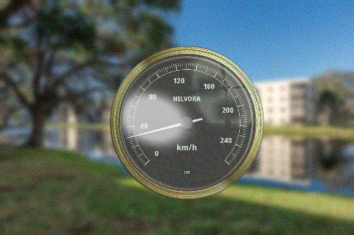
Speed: value=30 unit=km/h
